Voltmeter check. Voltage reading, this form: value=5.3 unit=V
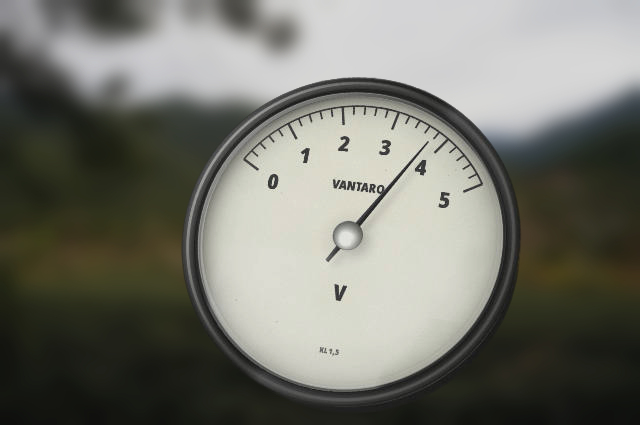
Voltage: value=3.8 unit=V
